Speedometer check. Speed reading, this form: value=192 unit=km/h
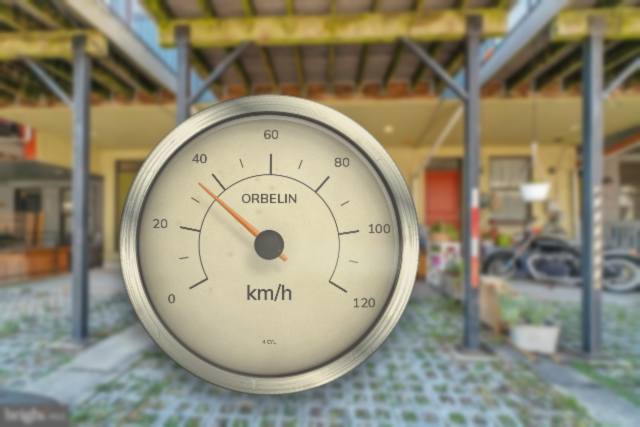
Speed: value=35 unit=km/h
